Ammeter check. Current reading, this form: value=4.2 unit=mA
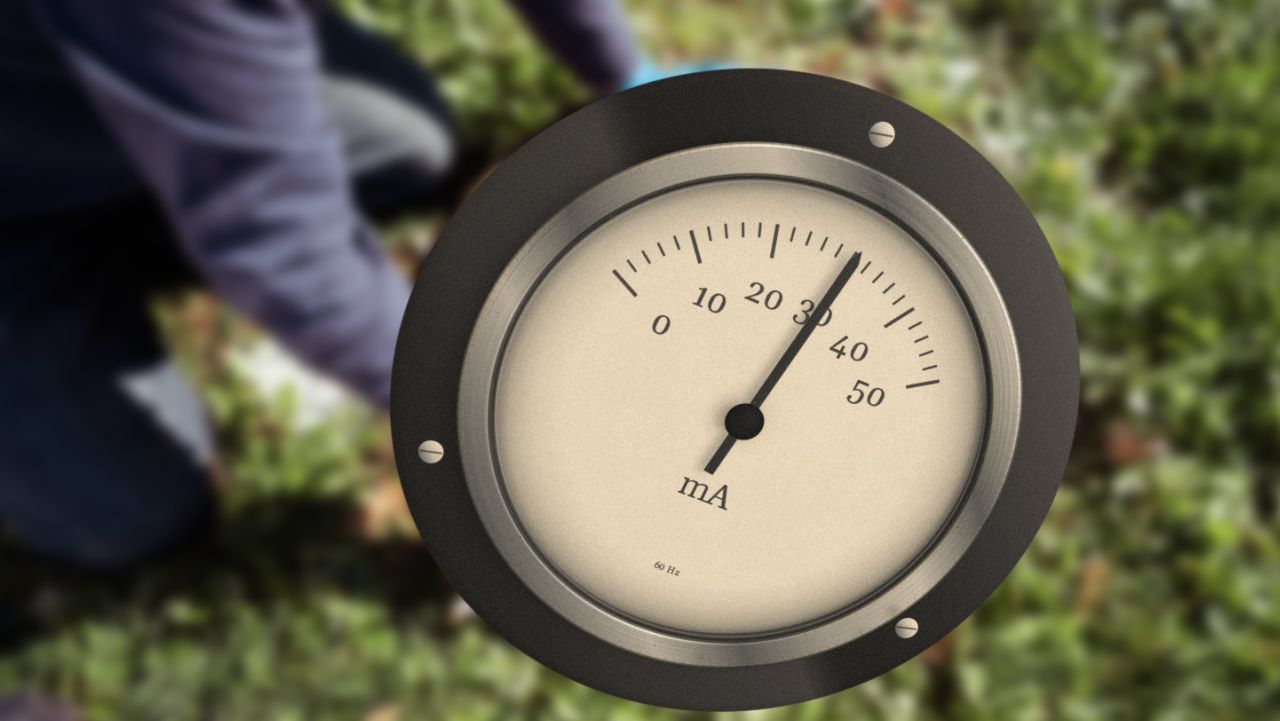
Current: value=30 unit=mA
